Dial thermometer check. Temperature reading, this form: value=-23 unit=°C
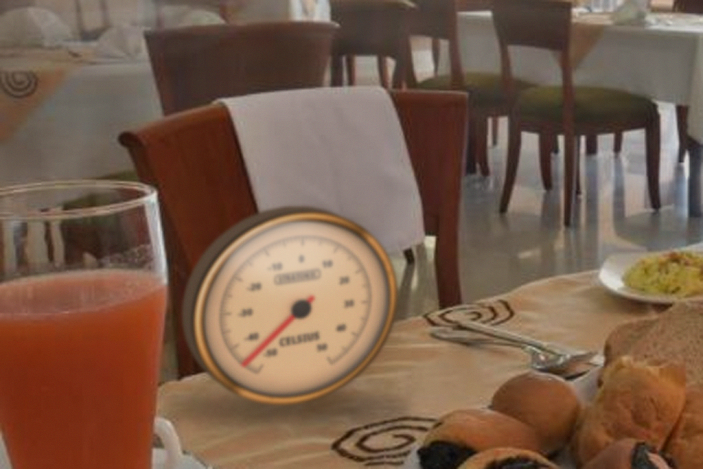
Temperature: value=-45 unit=°C
